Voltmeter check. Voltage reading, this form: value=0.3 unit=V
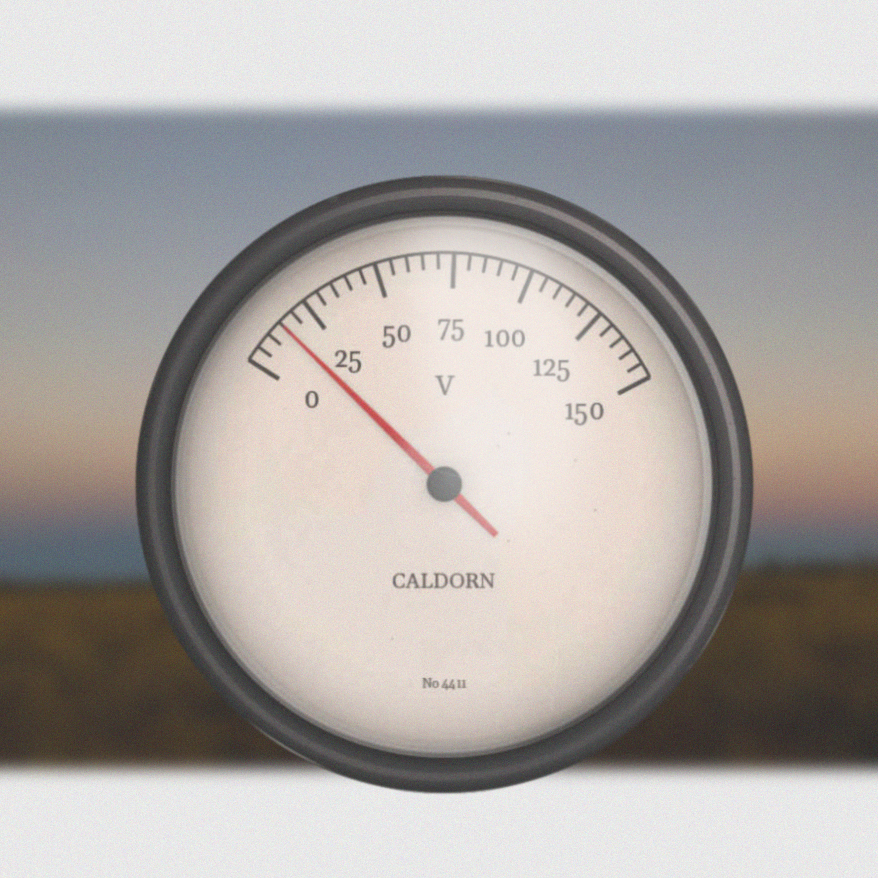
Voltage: value=15 unit=V
